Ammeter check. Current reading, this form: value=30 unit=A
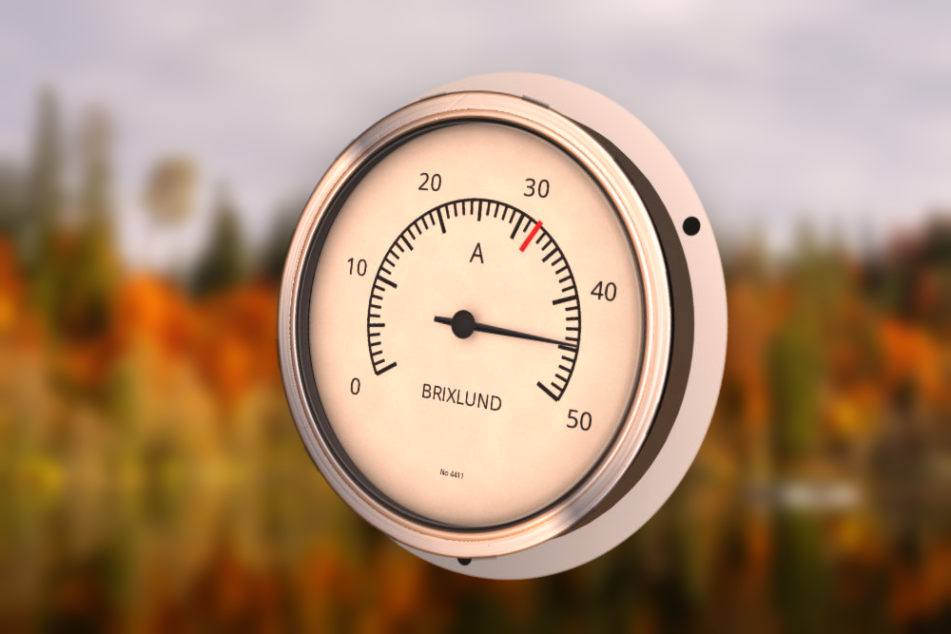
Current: value=44.5 unit=A
